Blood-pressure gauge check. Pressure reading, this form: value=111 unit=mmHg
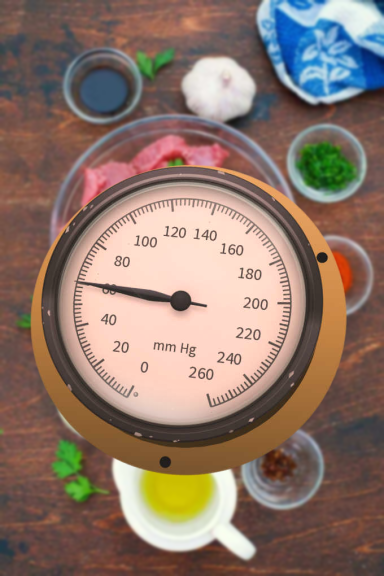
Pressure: value=60 unit=mmHg
